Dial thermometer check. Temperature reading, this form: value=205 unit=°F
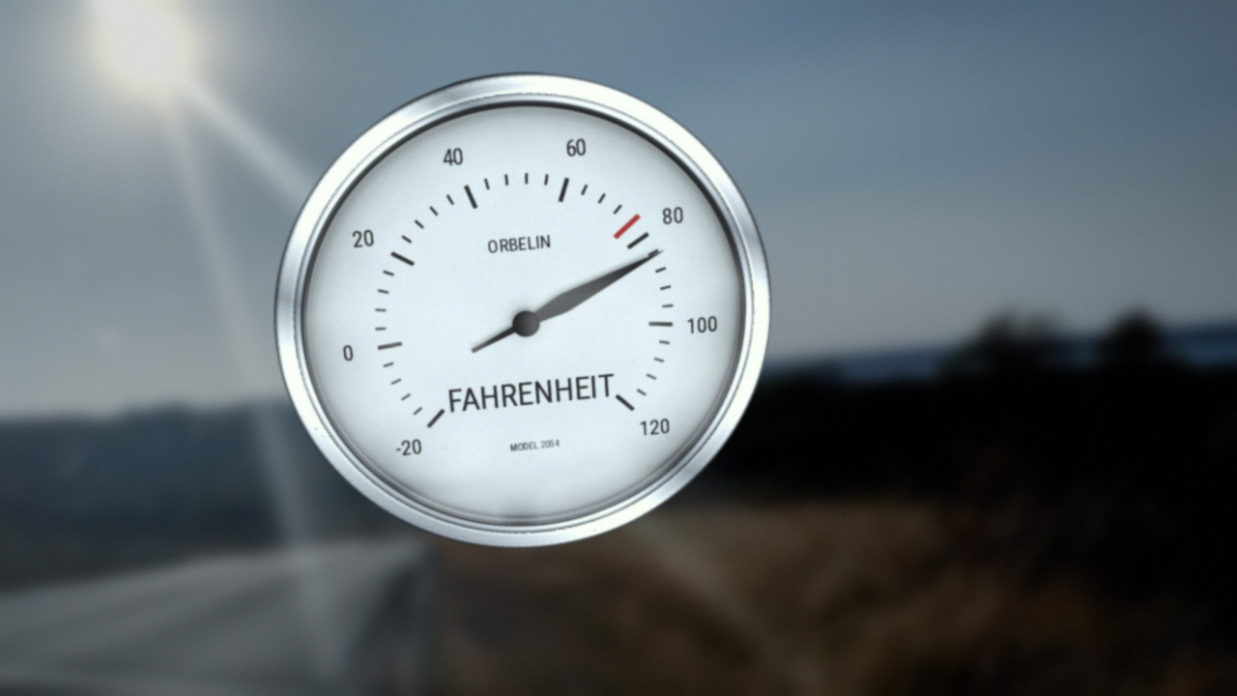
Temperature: value=84 unit=°F
